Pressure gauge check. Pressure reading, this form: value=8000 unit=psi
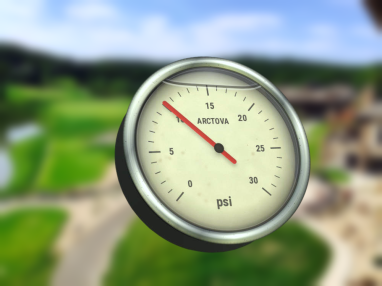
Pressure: value=10 unit=psi
